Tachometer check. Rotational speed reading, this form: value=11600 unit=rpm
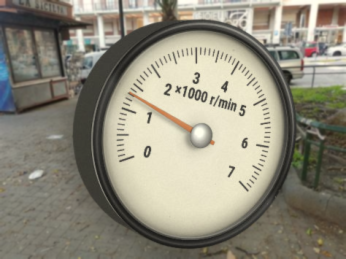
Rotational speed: value=1300 unit=rpm
